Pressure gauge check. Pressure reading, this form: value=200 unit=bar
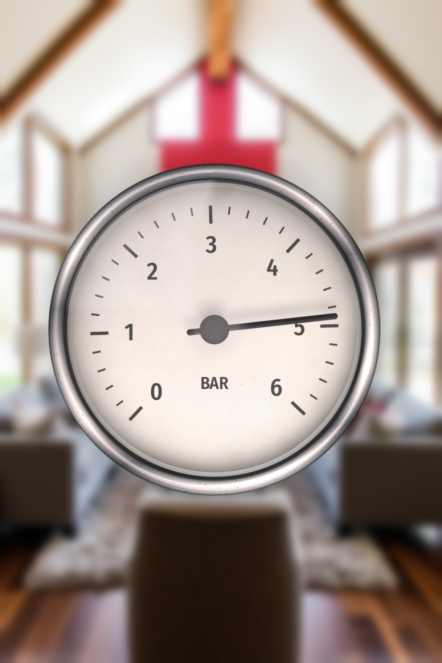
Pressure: value=4.9 unit=bar
